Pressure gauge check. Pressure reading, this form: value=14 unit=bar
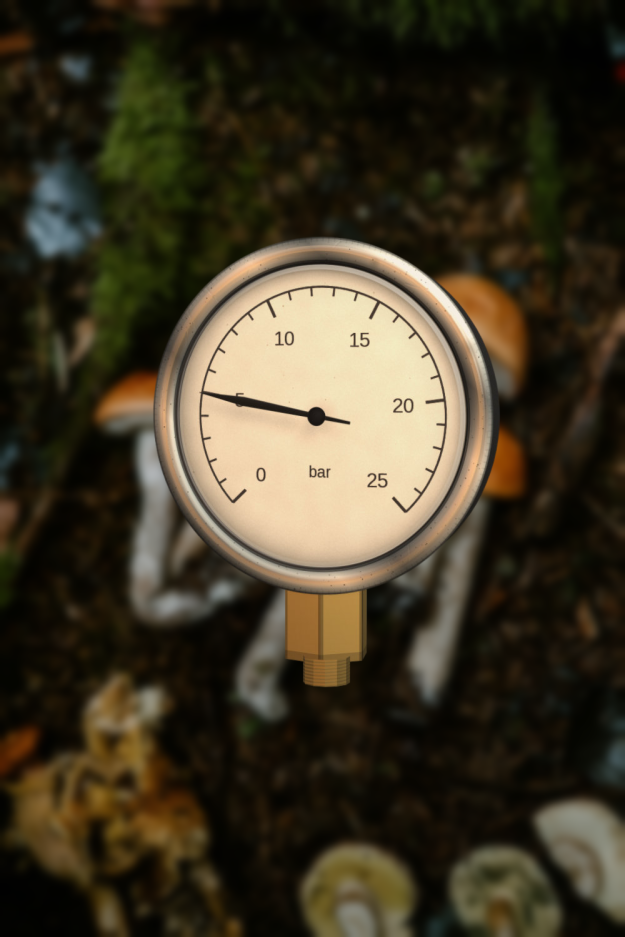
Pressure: value=5 unit=bar
